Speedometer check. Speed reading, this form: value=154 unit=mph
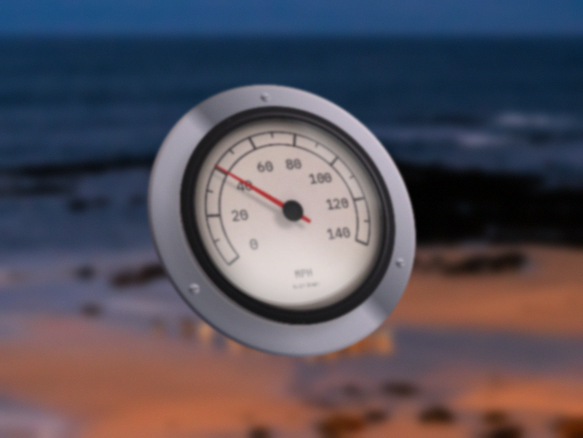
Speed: value=40 unit=mph
